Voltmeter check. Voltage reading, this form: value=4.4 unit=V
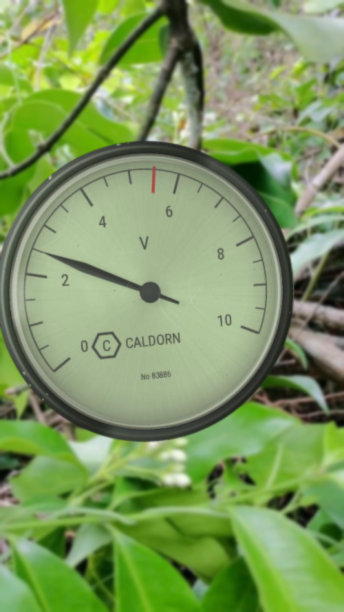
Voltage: value=2.5 unit=V
